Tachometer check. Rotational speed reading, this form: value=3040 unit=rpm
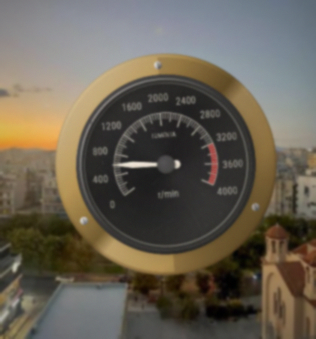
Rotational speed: value=600 unit=rpm
